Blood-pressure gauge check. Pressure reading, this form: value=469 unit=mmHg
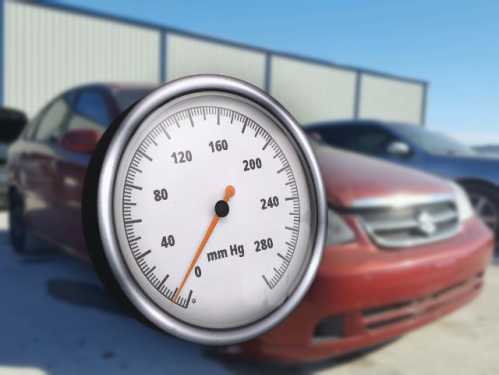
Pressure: value=10 unit=mmHg
